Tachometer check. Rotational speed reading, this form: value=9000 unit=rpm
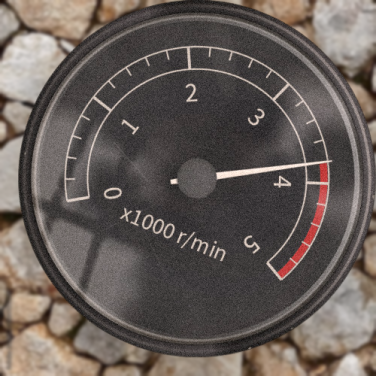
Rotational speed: value=3800 unit=rpm
